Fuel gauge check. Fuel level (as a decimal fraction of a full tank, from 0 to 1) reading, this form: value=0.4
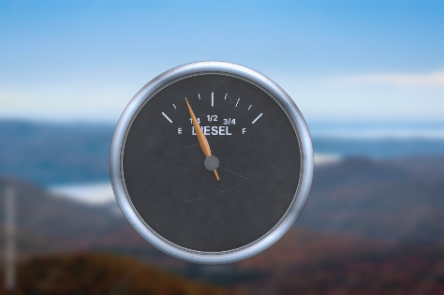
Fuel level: value=0.25
